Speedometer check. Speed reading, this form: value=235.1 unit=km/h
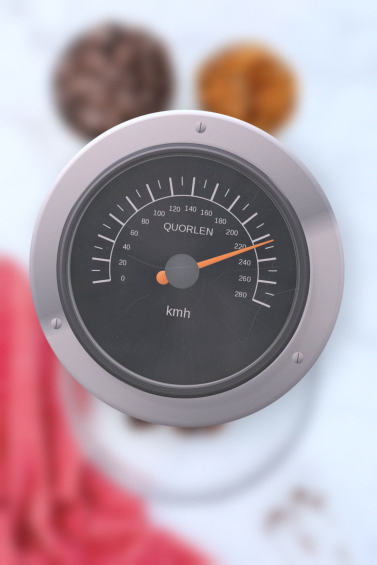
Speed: value=225 unit=km/h
